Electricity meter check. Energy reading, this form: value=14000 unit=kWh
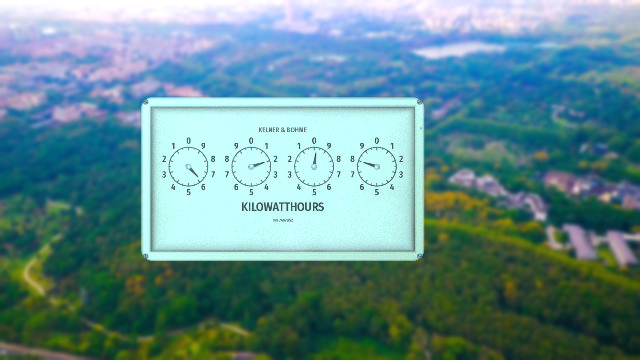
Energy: value=6198 unit=kWh
